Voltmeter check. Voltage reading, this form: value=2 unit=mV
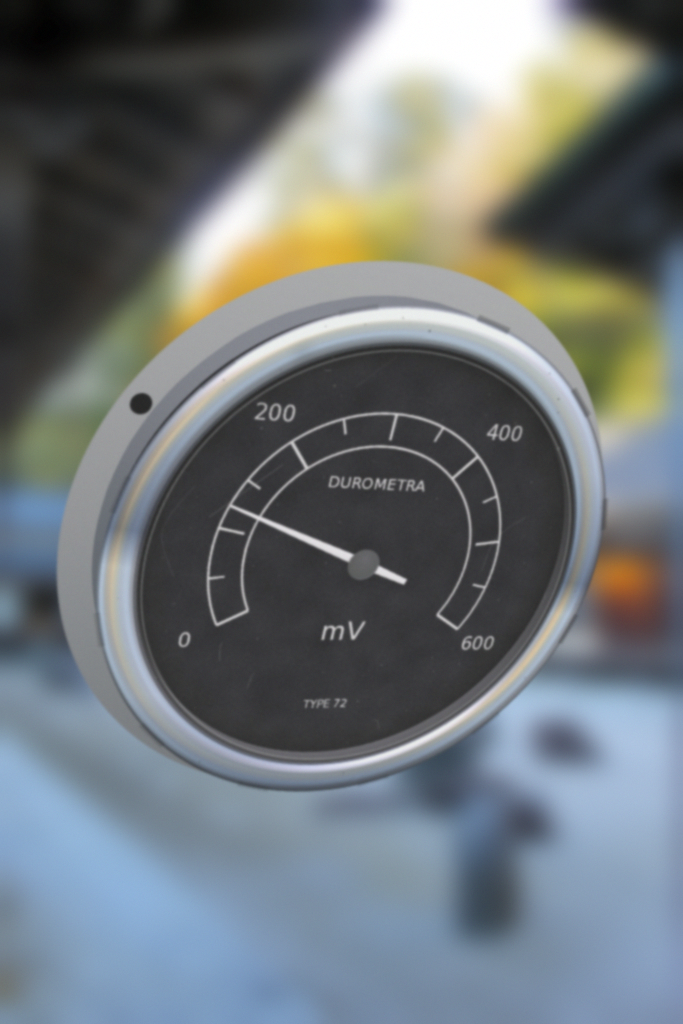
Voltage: value=125 unit=mV
